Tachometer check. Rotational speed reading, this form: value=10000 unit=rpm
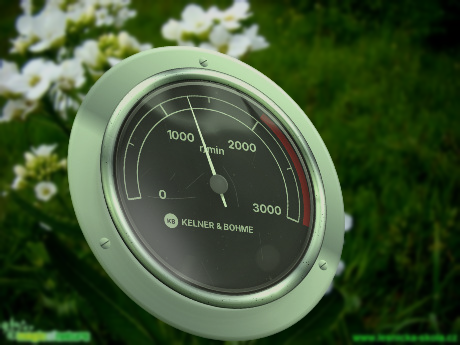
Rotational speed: value=1250 unit=rpm
